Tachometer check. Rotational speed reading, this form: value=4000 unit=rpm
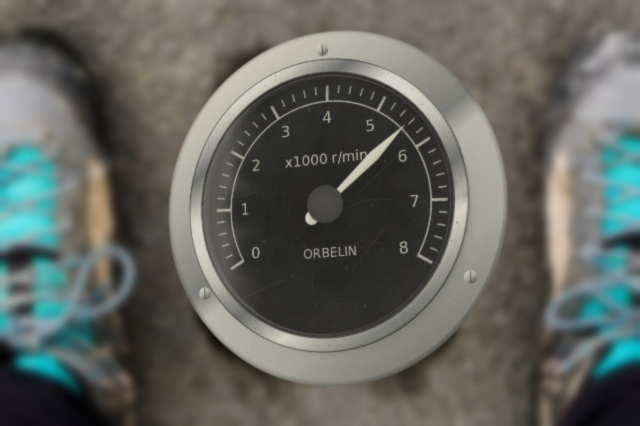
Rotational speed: value=5600 unit=rpm
